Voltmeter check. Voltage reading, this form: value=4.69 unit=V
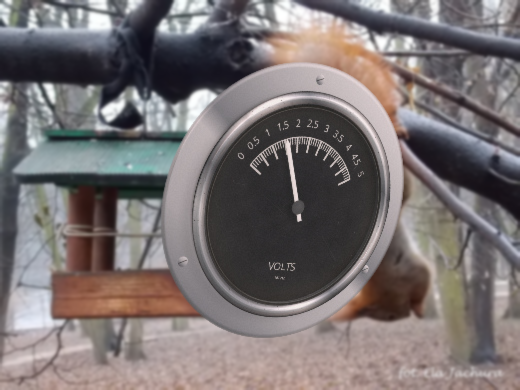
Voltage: value=1.5 unit=V
